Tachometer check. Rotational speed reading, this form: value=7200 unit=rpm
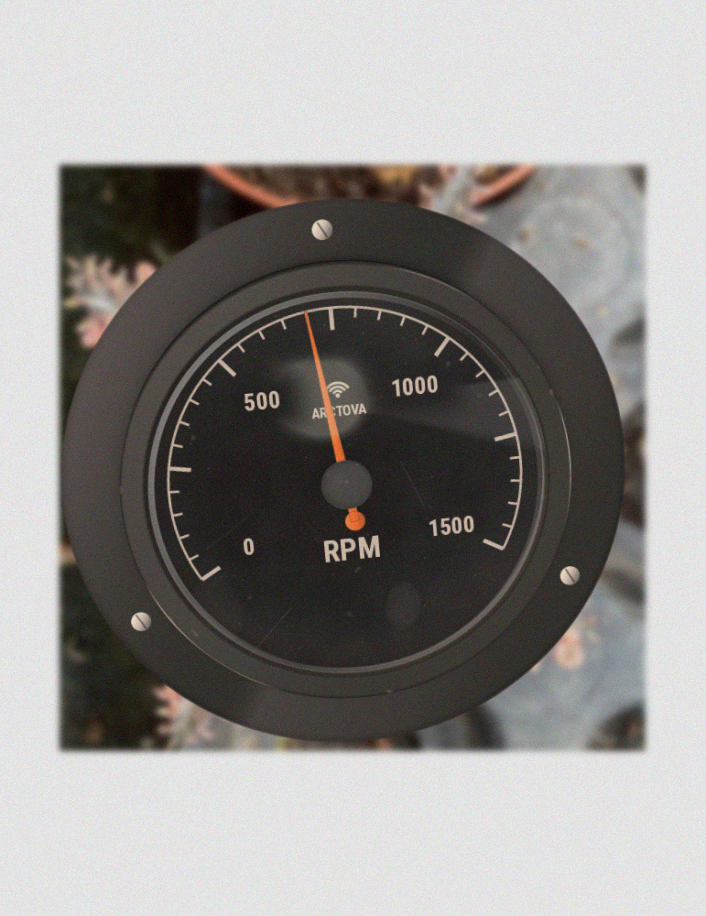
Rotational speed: value=700 unit=rpm
